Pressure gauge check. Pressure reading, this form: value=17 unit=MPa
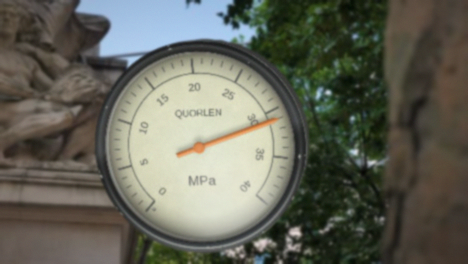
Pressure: value=31 unit=MPa
